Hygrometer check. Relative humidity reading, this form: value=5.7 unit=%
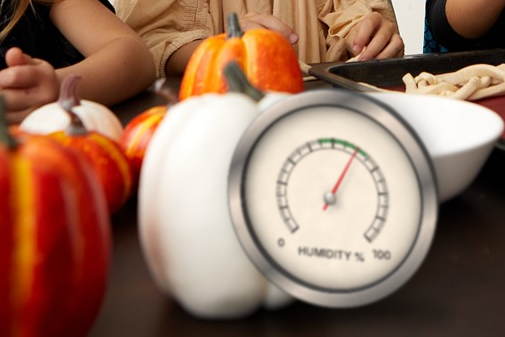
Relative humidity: value=60 unit=%
